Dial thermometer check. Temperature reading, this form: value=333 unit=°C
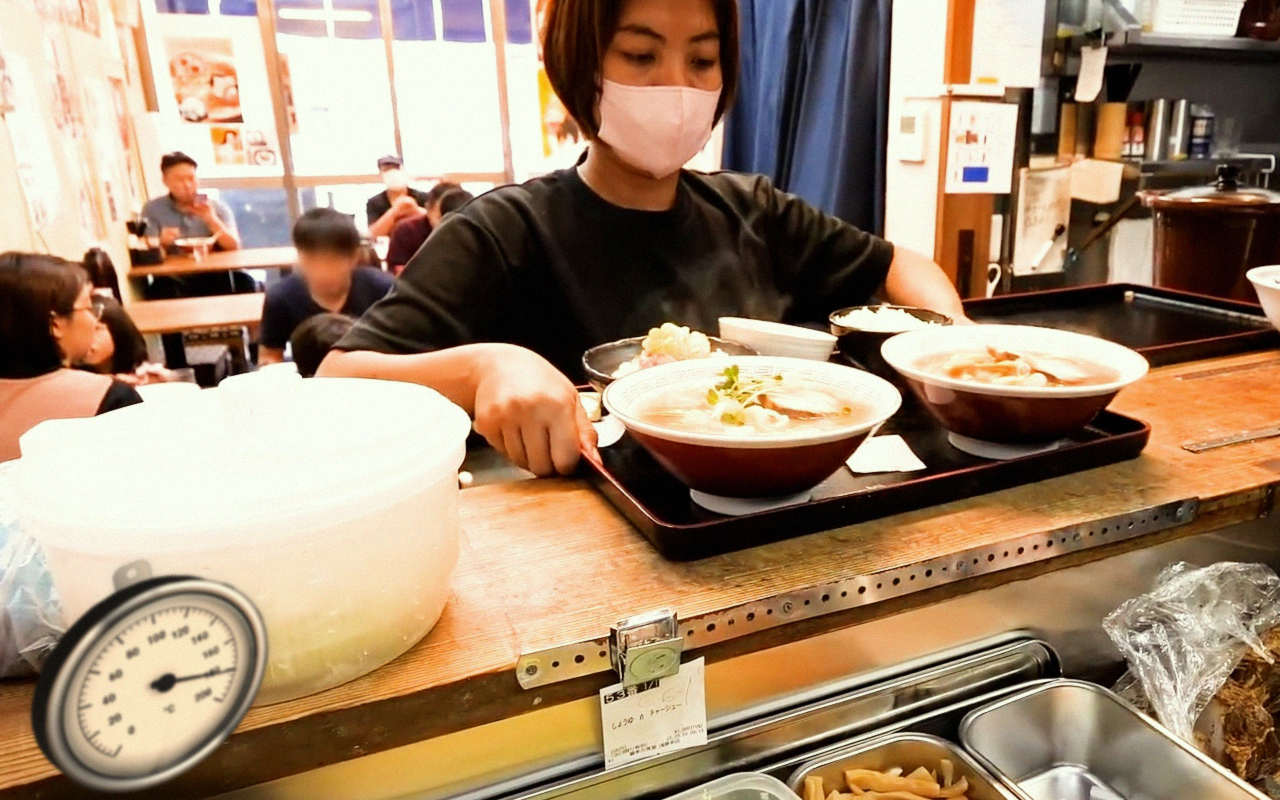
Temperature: value=180 unit=°C
